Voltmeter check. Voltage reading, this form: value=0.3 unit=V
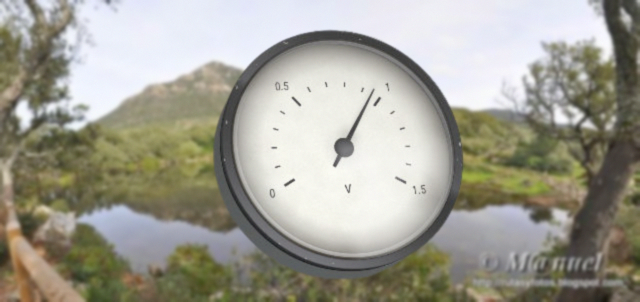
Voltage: value=0.95 unit=V
